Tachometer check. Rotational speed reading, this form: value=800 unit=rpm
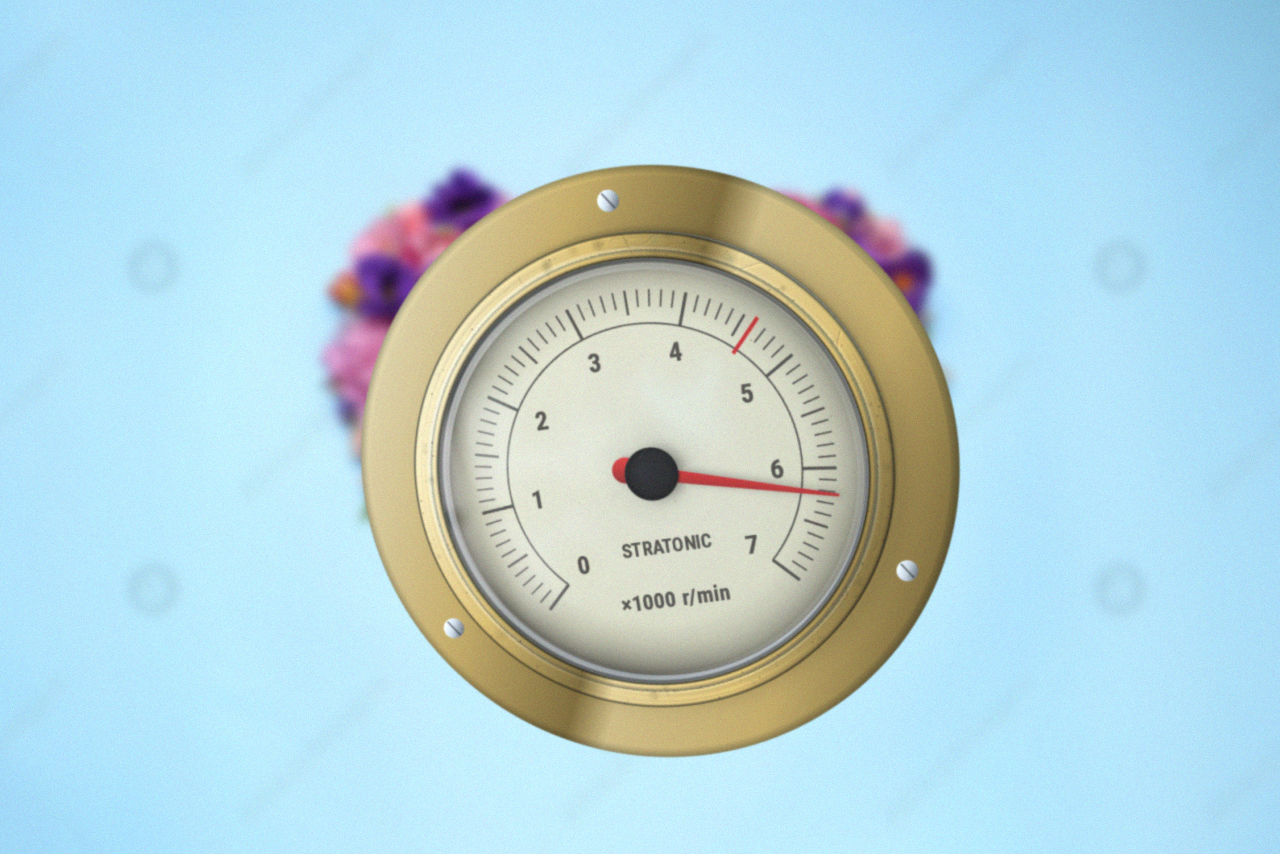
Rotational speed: value=6200 unit=rpm
